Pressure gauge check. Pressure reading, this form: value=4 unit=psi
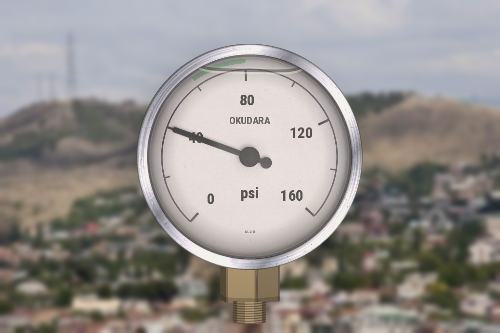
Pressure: value=40 unit=psi
